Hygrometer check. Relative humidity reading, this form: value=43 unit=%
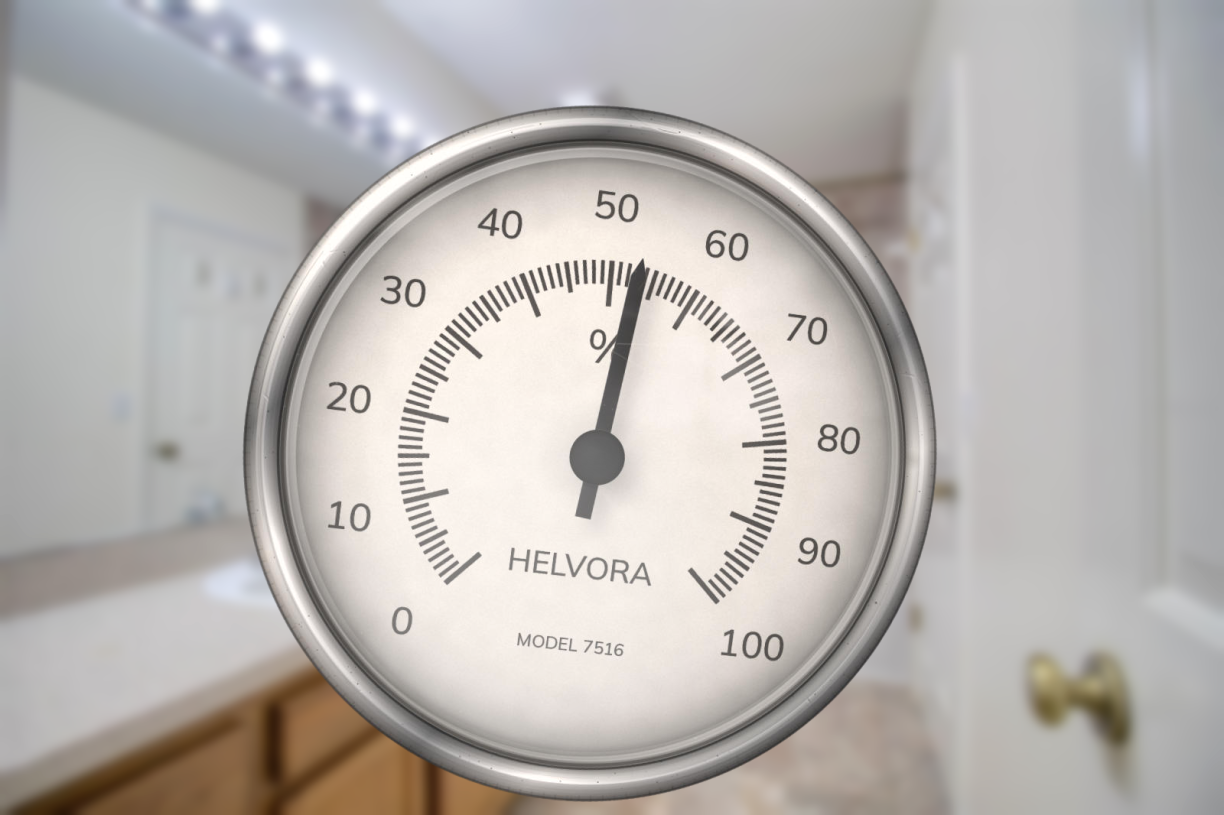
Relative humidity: value=53 unit=%
